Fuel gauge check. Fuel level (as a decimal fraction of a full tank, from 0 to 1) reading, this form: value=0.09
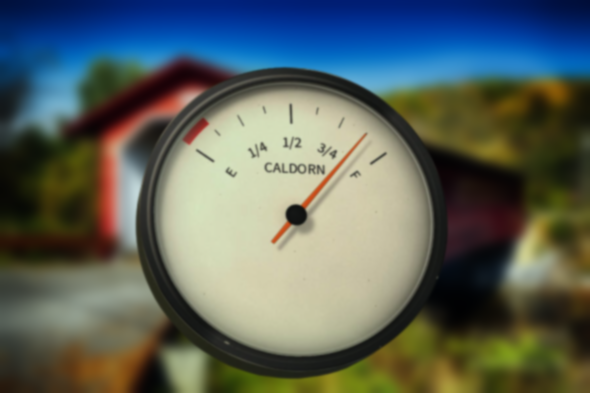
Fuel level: value=0.875
